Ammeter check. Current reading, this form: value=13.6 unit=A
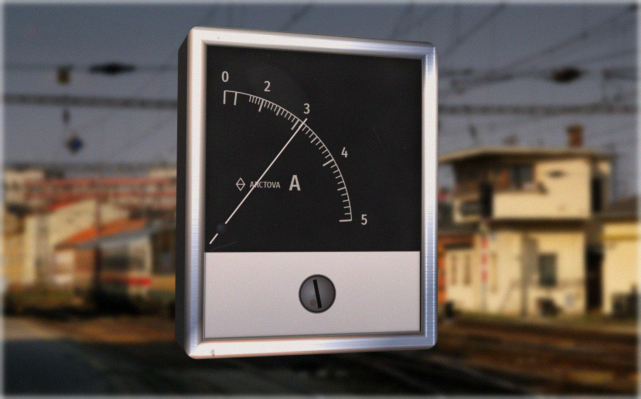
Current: value=3.1 unit=A
